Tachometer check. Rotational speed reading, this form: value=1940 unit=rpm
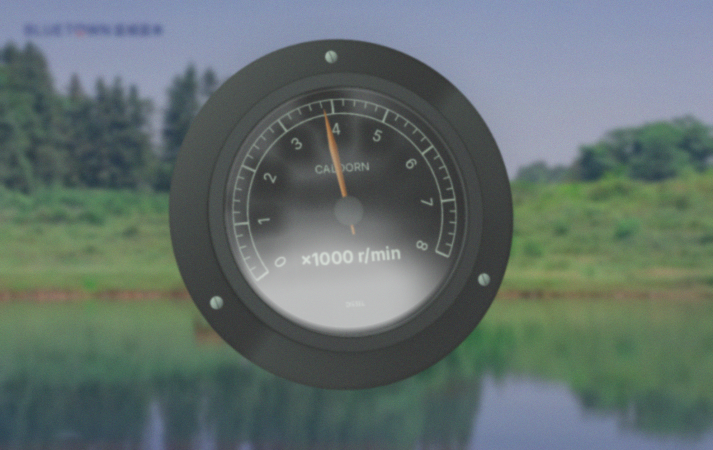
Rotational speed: value=3800 unit=rpm
